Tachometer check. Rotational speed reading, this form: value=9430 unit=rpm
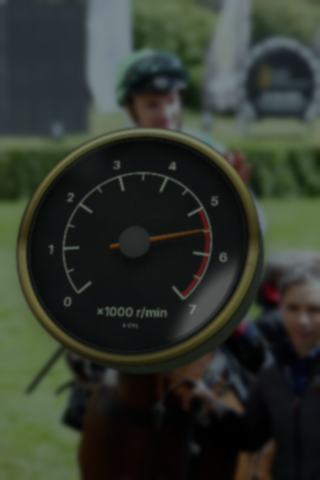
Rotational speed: value=5500 unit=rpm
